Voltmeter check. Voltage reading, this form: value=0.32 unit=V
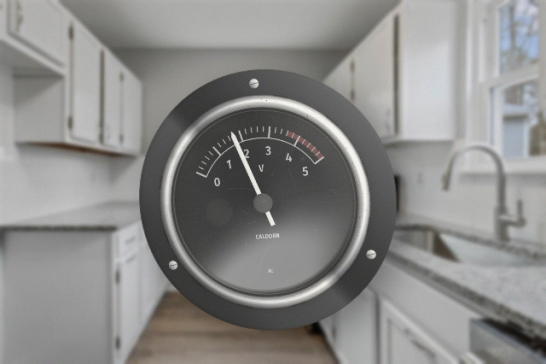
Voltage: value=1.8 unit=V
